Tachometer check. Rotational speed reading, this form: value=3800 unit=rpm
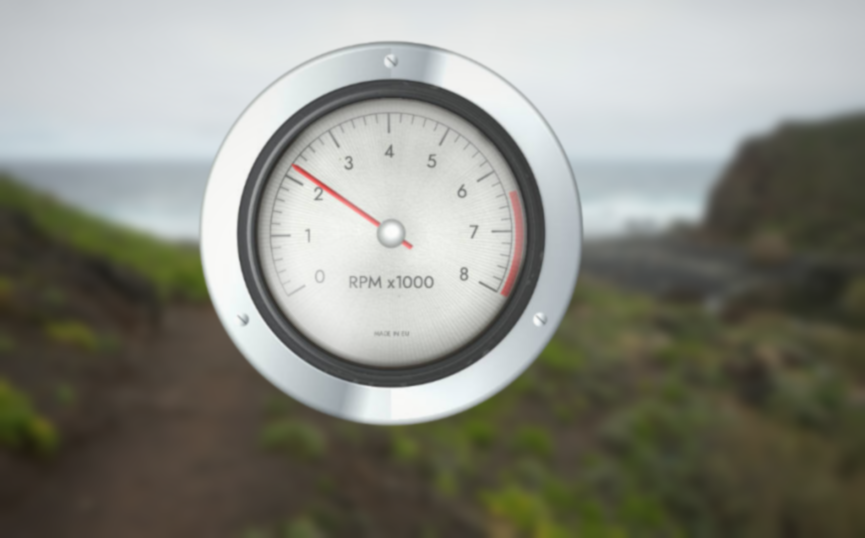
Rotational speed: value=2200 unit=rpm
